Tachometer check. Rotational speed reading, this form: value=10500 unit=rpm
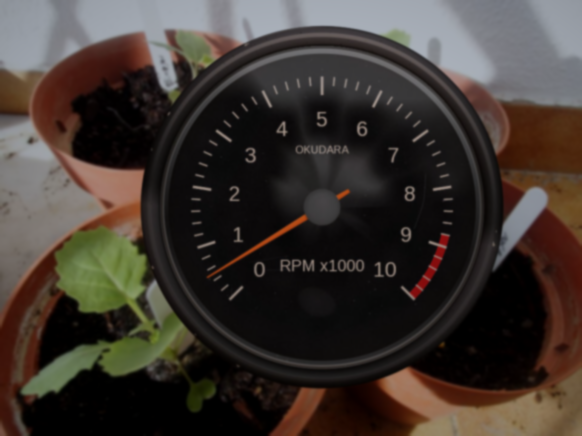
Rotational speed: value=500 unit=rpm
